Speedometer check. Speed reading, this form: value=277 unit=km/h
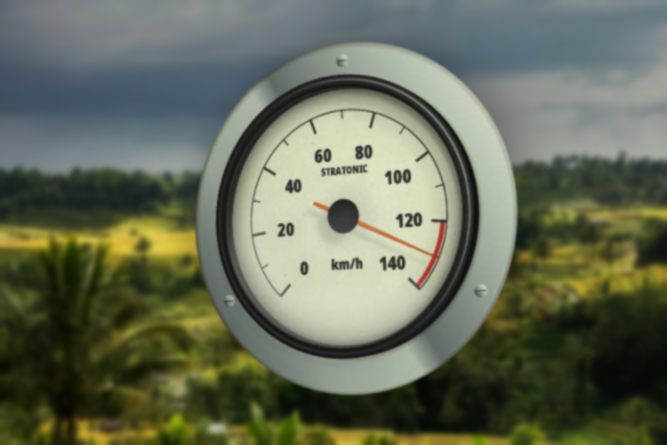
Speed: value=130 unit=km/h
